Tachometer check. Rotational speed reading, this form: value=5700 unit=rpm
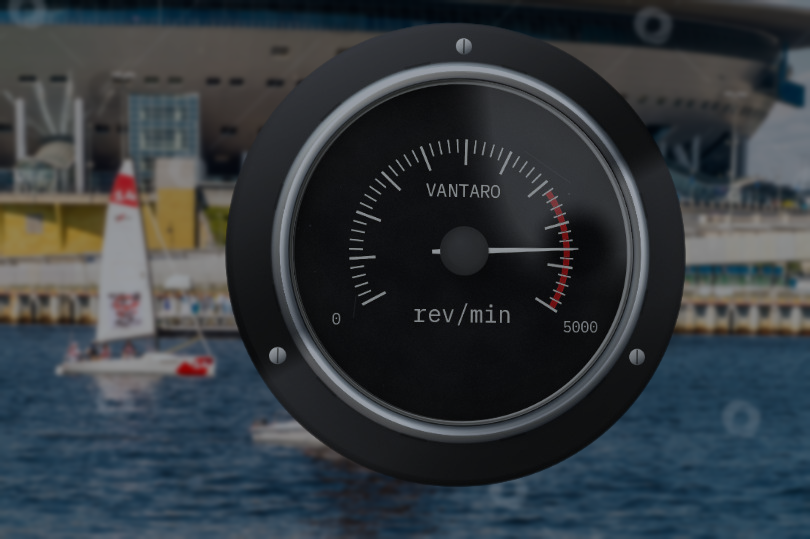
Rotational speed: value=4300 unit=rpm
